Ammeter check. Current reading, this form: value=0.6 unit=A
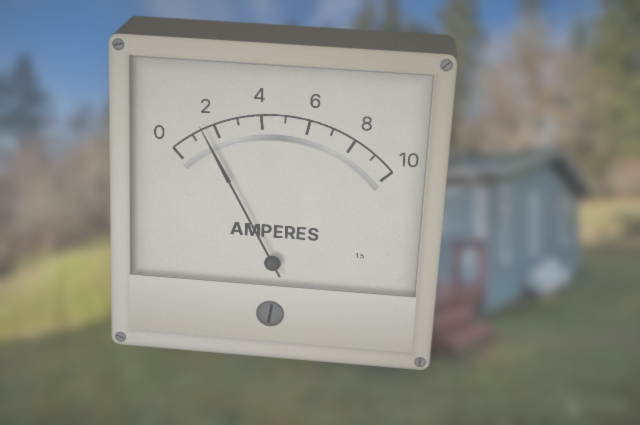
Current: value=1.5 unit=A
